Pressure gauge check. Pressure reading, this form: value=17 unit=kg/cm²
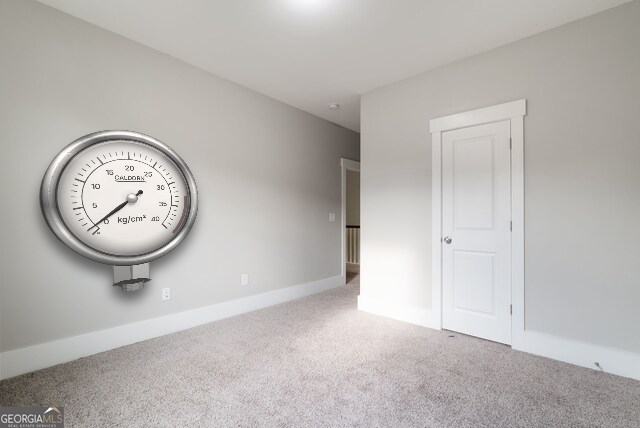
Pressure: value=1 unit=kg/cm²
